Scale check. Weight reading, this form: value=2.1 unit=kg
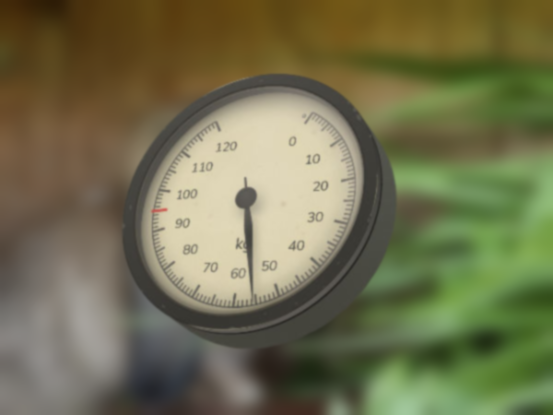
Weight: value=55 unit=kg
